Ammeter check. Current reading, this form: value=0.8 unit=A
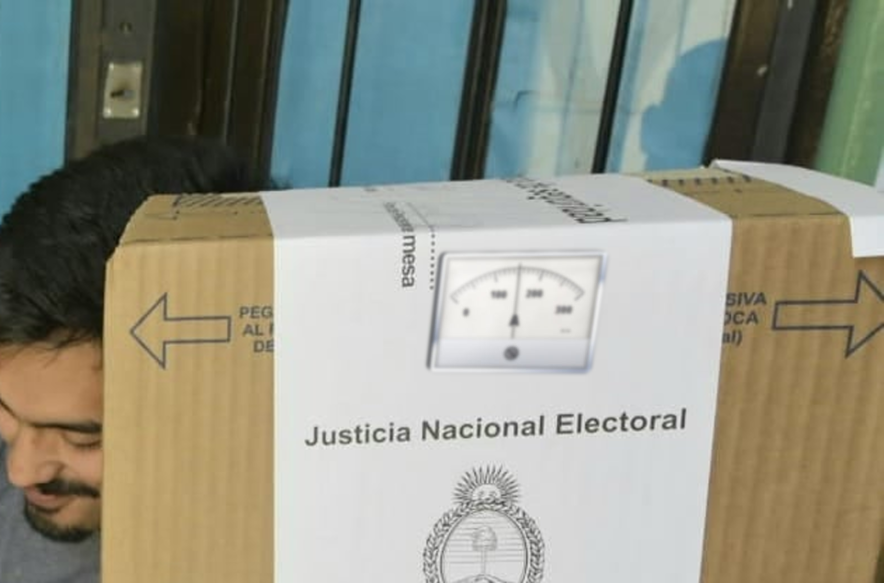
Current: value=150 unit=A
